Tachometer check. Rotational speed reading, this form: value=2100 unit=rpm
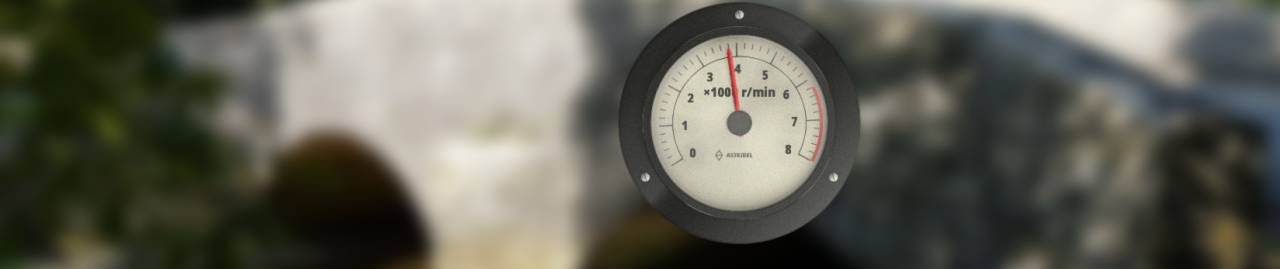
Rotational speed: value=3800 unit=rpm
